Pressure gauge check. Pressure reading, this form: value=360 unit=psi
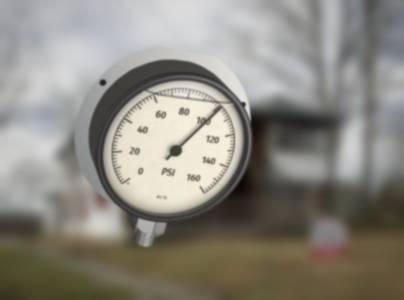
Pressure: value=100 unit=psi
